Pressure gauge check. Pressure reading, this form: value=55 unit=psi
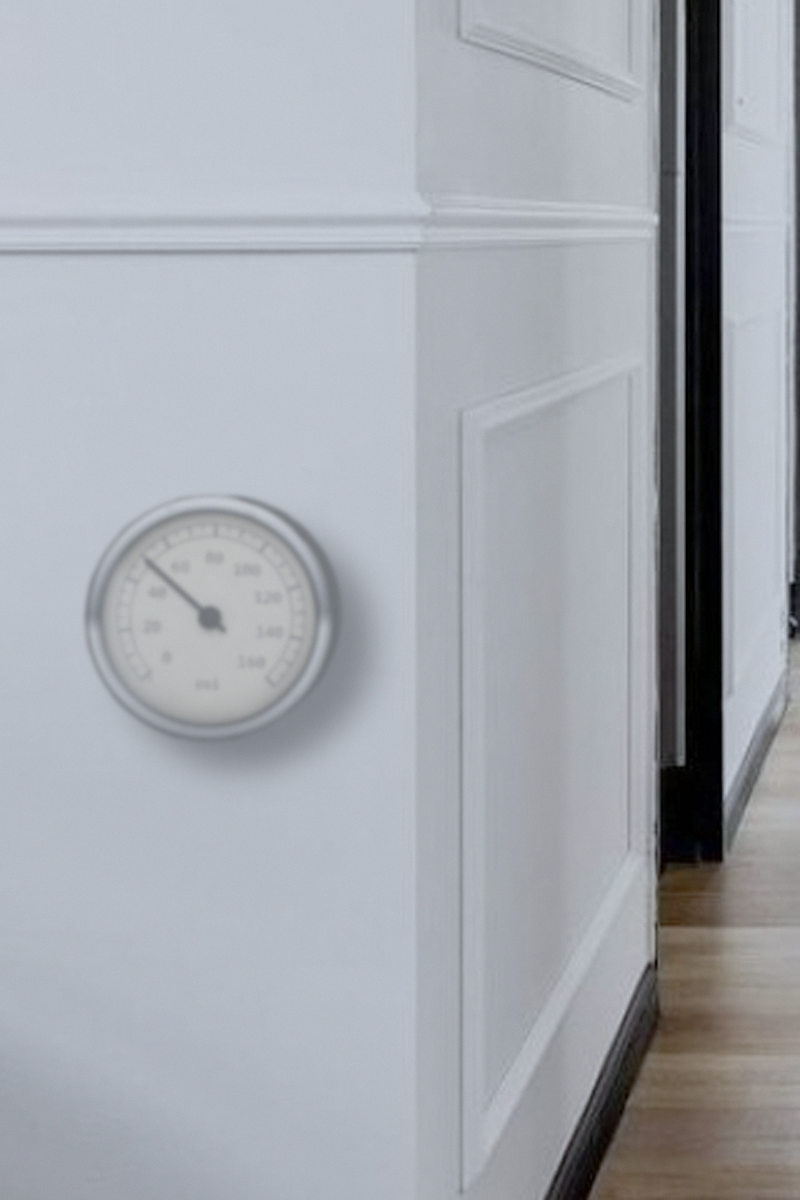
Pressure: value=50 unit=psi
